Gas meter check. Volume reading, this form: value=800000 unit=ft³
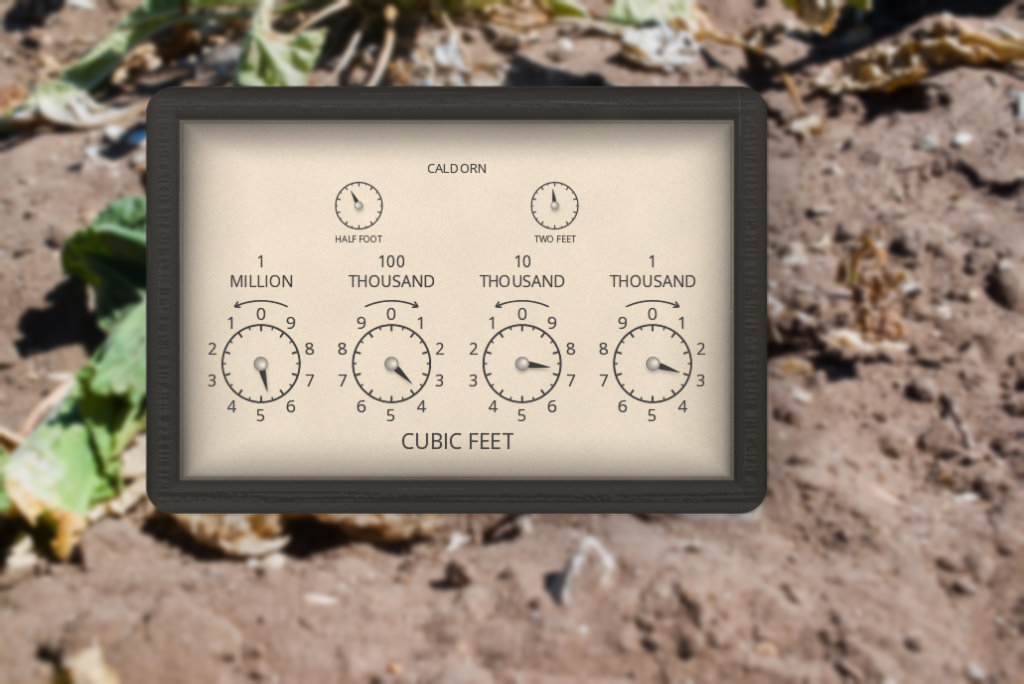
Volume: value=537300 unit=ft³
